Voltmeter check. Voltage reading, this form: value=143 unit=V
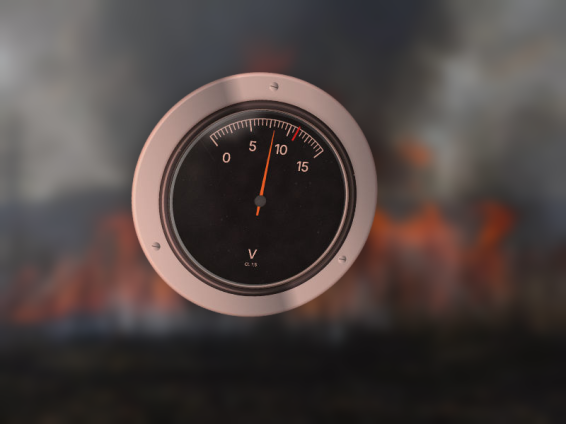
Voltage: value=8 unit=V
